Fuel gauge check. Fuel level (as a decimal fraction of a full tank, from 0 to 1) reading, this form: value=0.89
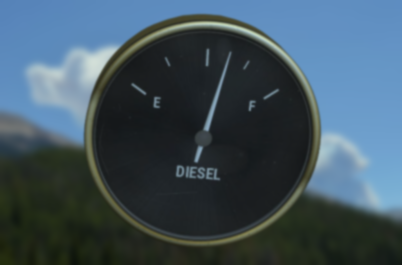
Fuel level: value=0.625
